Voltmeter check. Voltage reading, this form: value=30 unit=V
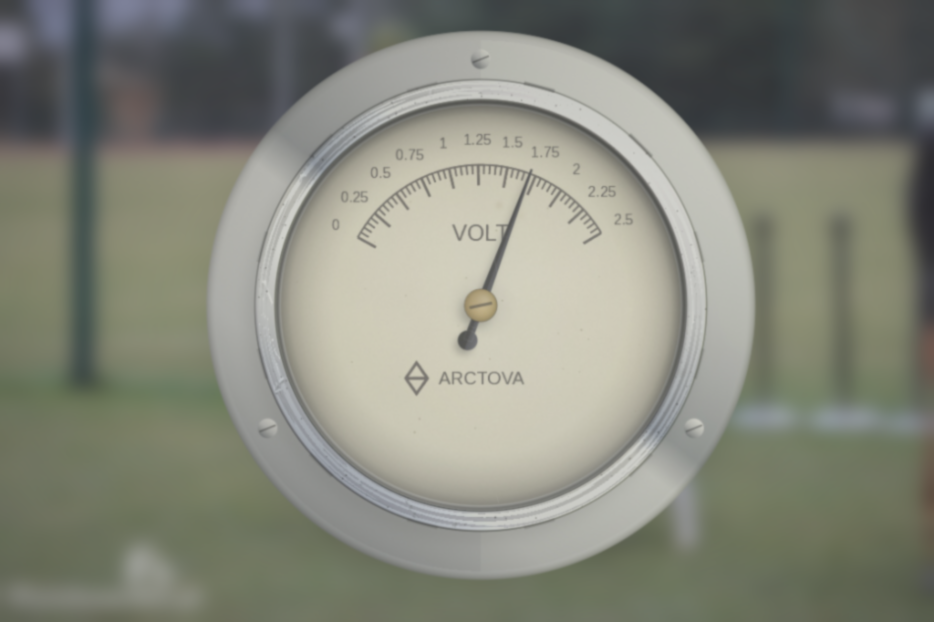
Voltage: value=1.7 unit=V
